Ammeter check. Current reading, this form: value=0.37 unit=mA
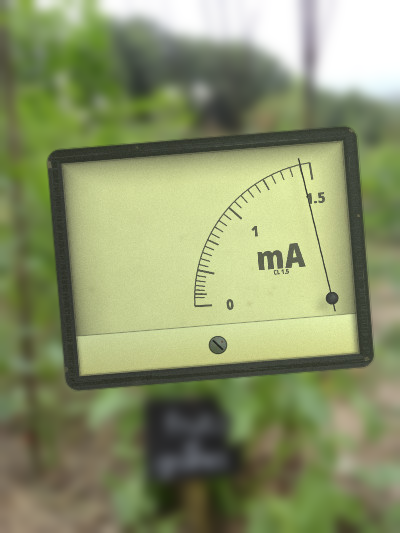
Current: value=1.45 unit=mA
